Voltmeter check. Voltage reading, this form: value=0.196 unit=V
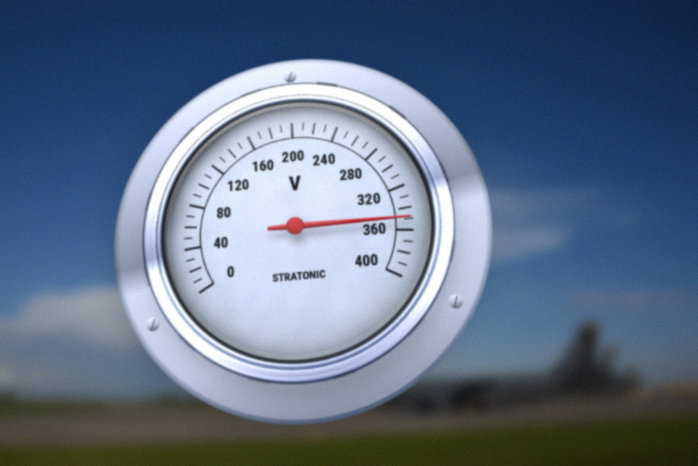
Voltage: value=350 unit=V
